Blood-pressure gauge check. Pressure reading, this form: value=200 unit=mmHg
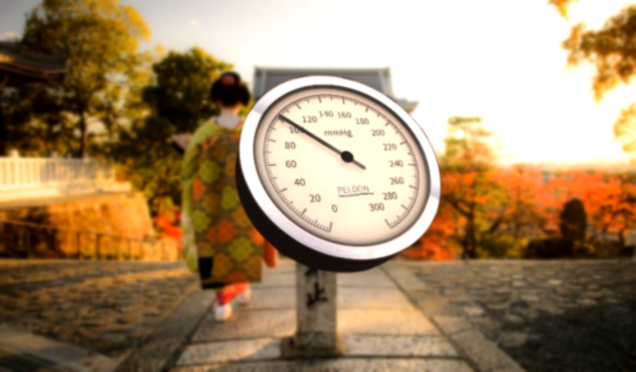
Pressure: value=100 unit=mmHg
